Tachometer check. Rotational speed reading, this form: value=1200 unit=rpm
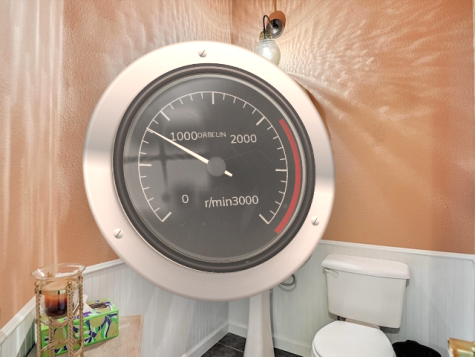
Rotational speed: value=800 unit=rpm
